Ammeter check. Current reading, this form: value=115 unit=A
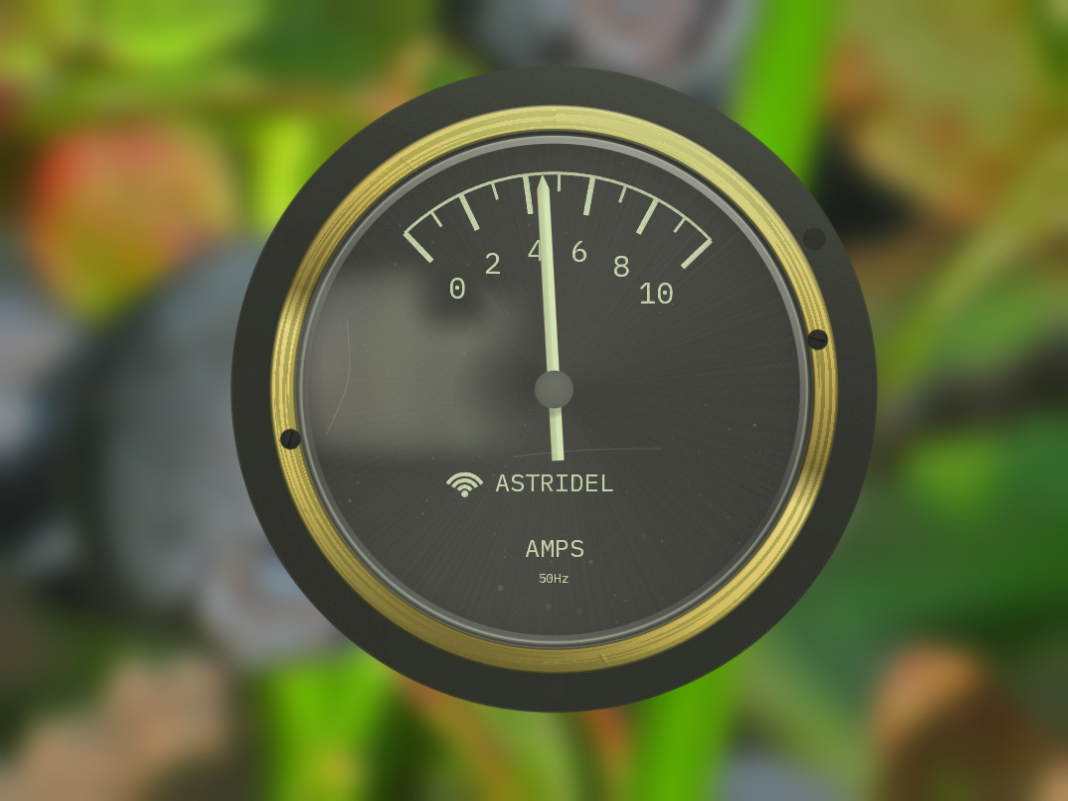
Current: value=4.5 unit=A
